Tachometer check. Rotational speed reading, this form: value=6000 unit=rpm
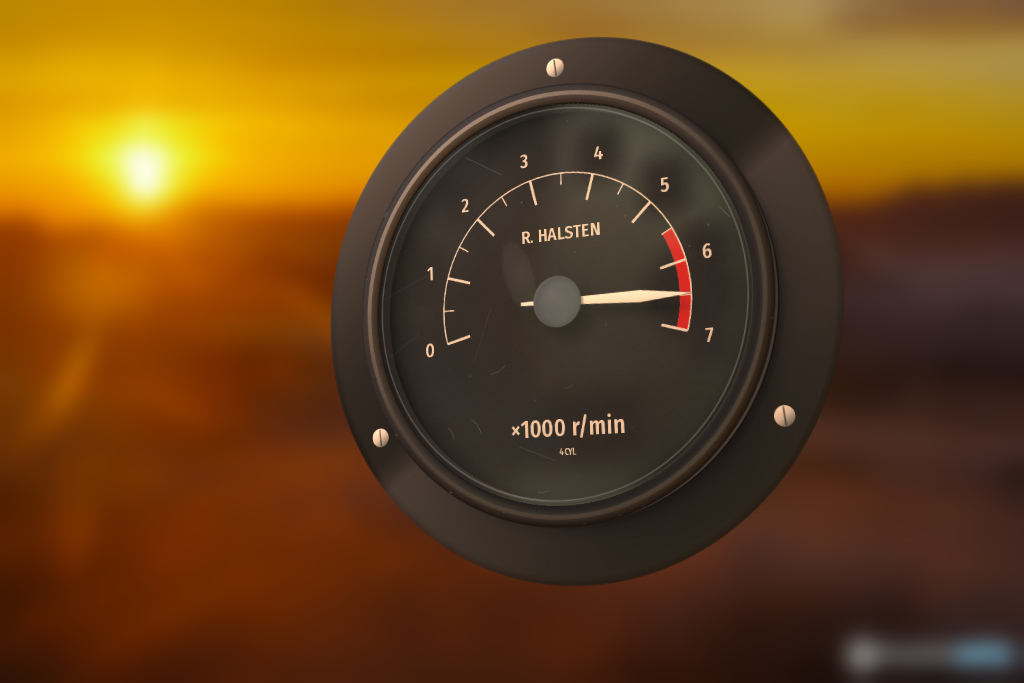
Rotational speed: value=6500 unit=rpm
